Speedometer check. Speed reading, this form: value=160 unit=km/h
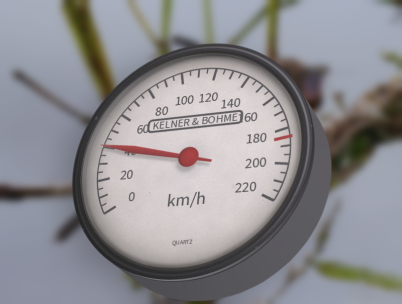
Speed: value=40 unit=km/h
